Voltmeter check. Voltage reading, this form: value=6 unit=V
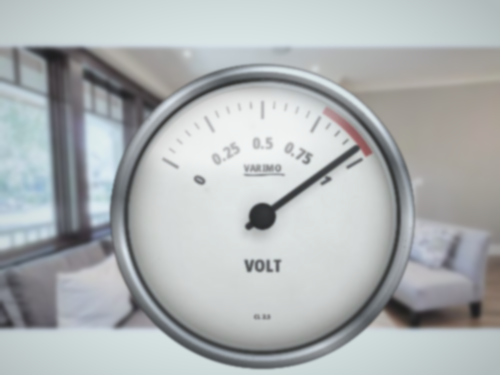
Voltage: value=0.95 unit=V
